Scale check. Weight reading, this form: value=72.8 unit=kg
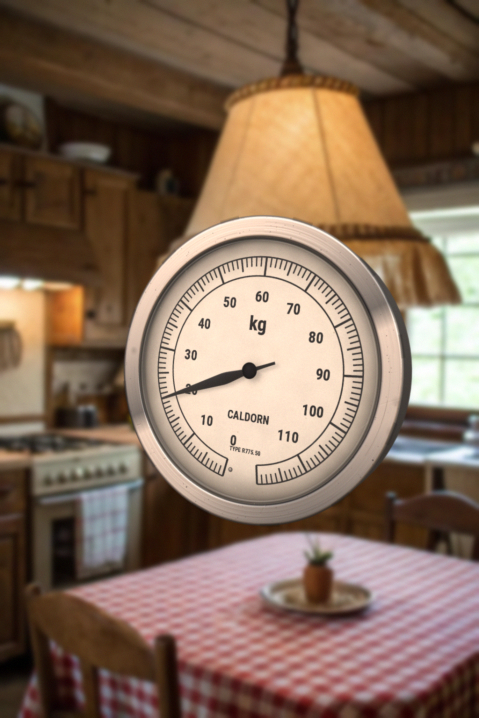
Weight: value=20 unit=kg
